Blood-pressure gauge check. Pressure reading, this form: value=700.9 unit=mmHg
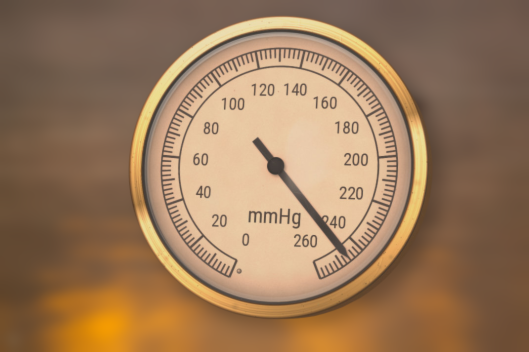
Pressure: value=246 unit=mmHg
